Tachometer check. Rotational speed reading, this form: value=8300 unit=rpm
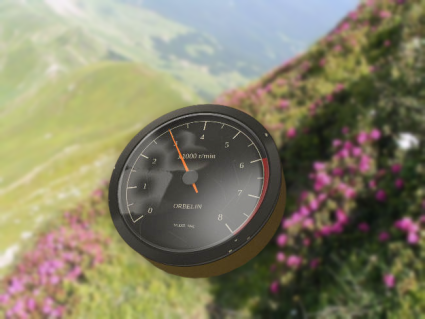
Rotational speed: value=3000 unit=rpm
